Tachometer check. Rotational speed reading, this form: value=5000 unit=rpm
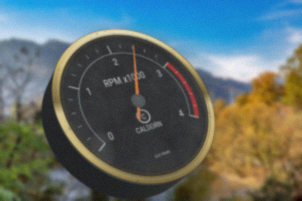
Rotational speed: value=2400 unit=rpm
